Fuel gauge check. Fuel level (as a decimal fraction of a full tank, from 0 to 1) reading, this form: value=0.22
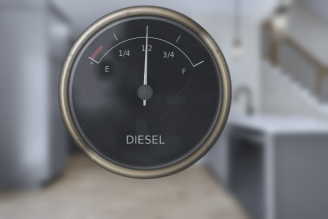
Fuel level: value=0.5
